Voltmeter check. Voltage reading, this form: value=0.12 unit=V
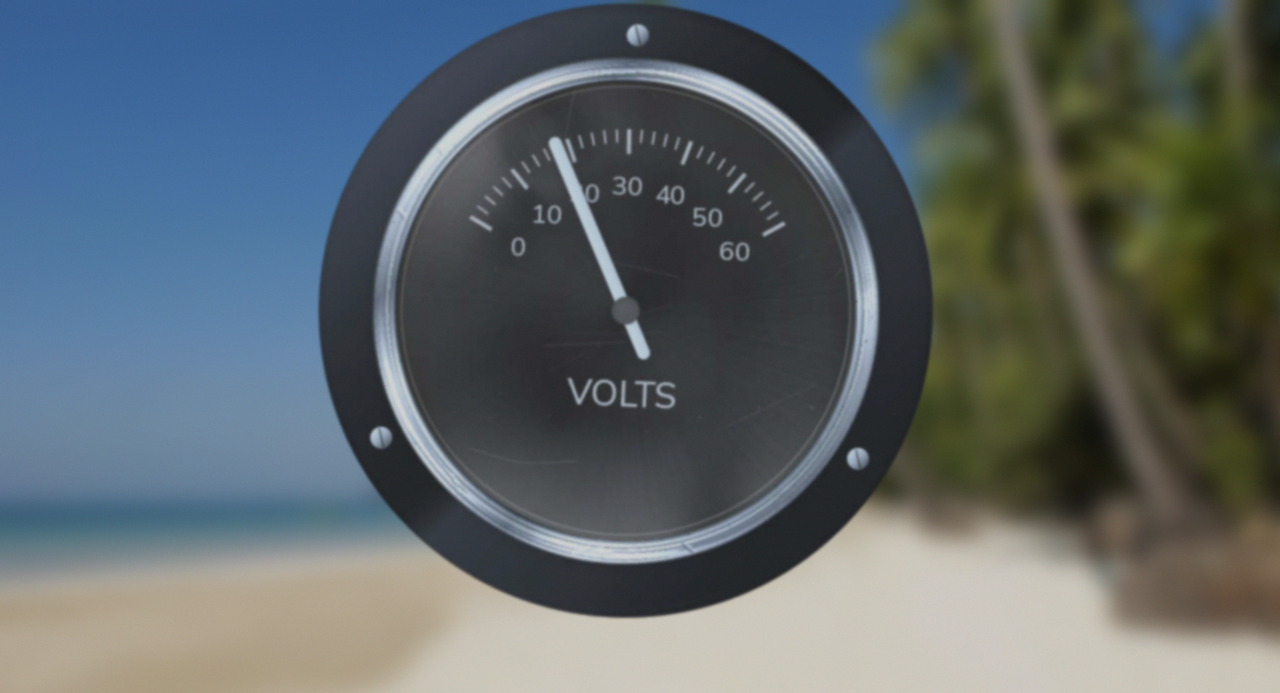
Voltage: value=18 unit=V
